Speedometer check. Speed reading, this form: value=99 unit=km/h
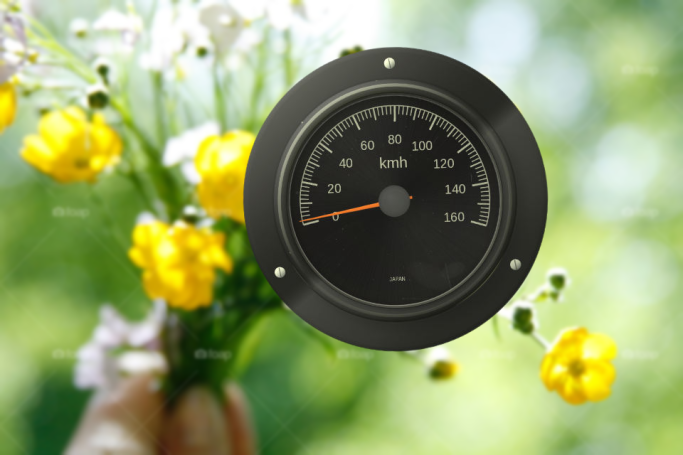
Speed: value=2 unit=km/h
